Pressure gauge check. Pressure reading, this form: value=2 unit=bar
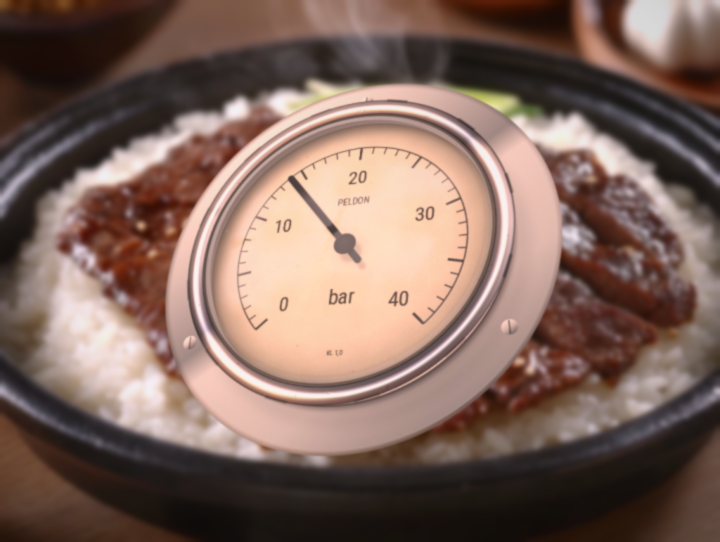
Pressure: value=14 unit=bar
